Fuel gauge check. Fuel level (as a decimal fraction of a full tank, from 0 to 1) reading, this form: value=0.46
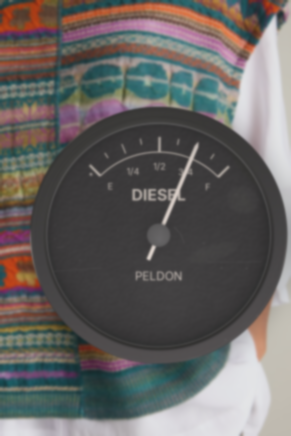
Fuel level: value=0.75
